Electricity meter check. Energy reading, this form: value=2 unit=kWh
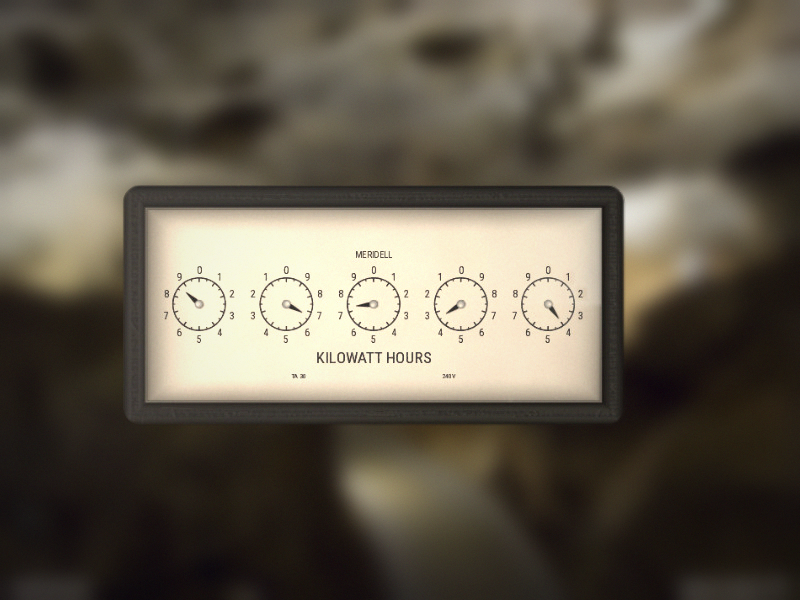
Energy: value=86734 unit=kWh
